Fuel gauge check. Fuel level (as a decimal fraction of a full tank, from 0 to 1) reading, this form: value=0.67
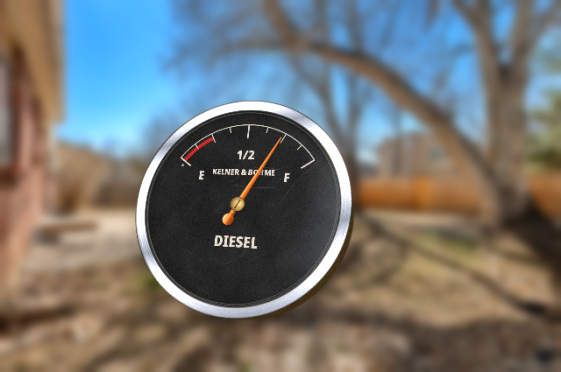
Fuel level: value=0.75
